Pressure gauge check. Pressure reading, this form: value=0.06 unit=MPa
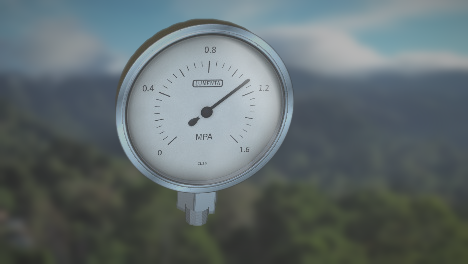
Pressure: value=1.1 unit=MPa
